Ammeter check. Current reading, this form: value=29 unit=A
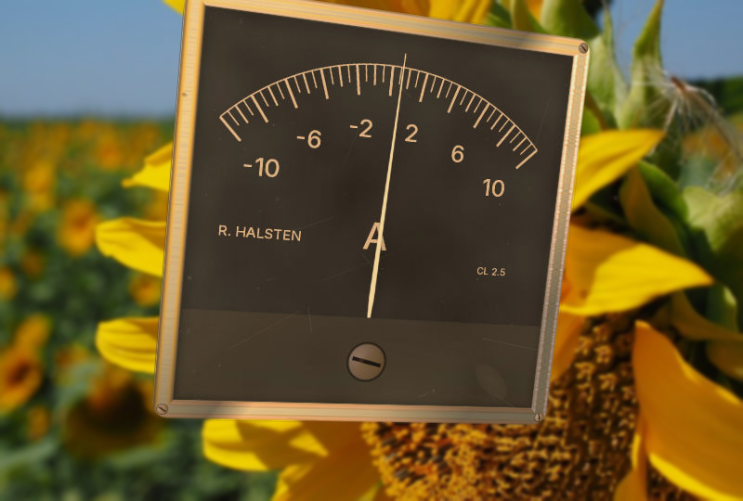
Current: value=0.5 unit=A
